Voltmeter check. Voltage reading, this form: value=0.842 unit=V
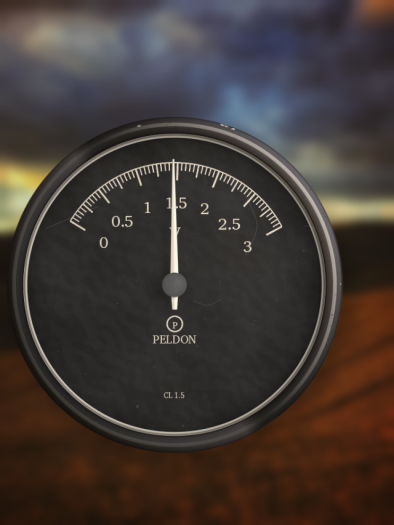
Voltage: value=1.45 unit=V
